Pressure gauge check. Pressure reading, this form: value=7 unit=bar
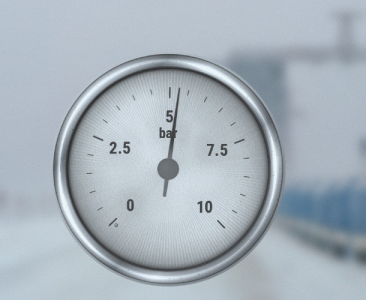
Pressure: value=5.25 unit=bar
